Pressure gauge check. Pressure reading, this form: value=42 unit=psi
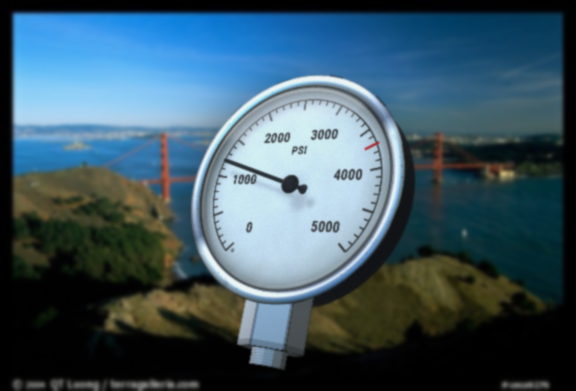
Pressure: value=1200 unit=psi
